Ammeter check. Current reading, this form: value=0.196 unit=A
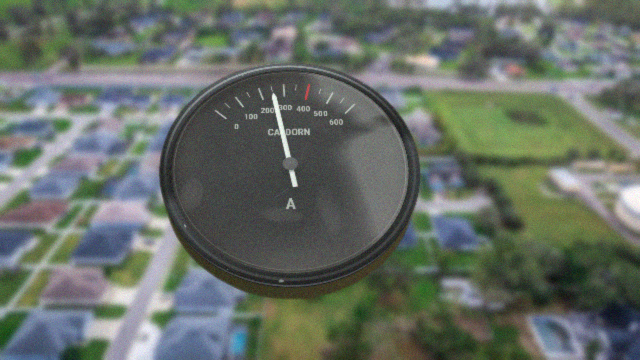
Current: value=250 unit=A
